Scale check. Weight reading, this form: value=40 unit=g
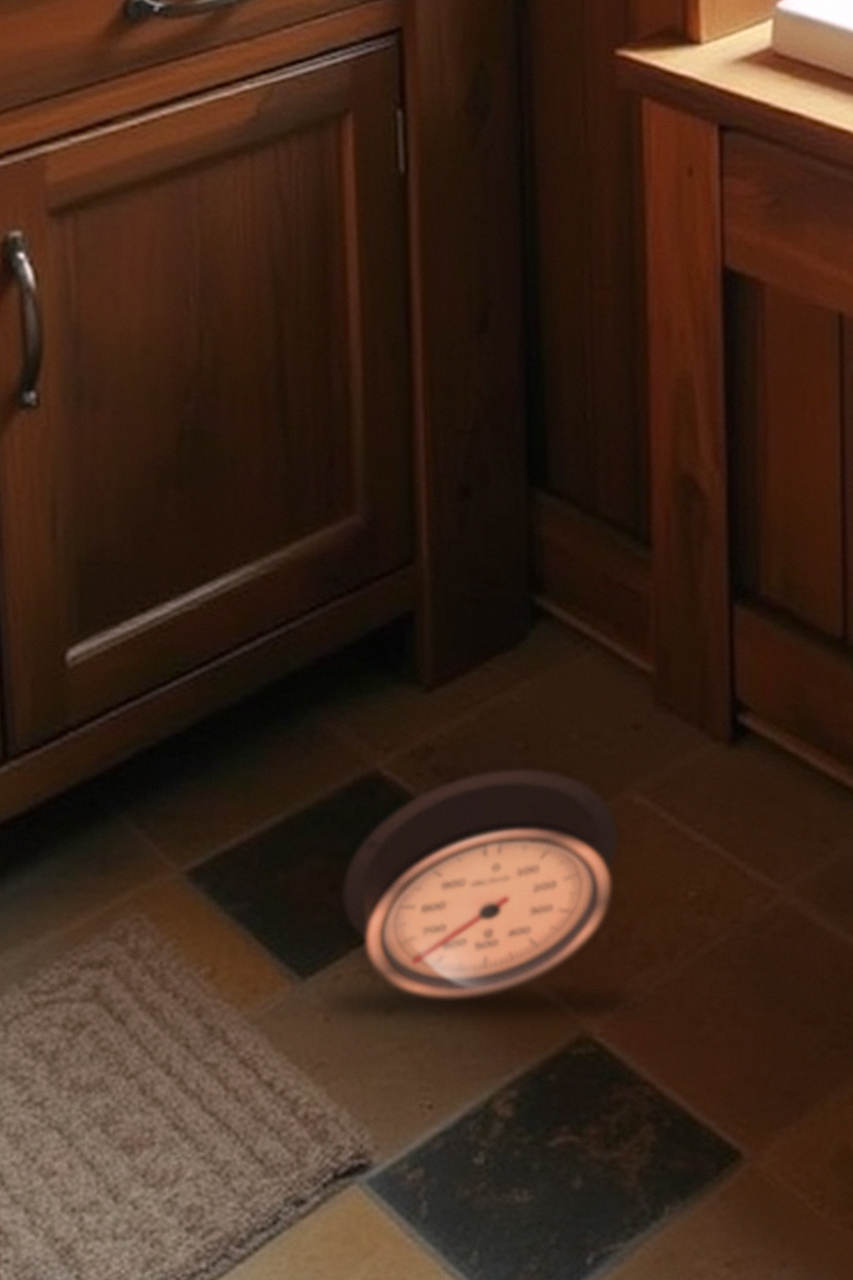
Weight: value=650 unit=g
